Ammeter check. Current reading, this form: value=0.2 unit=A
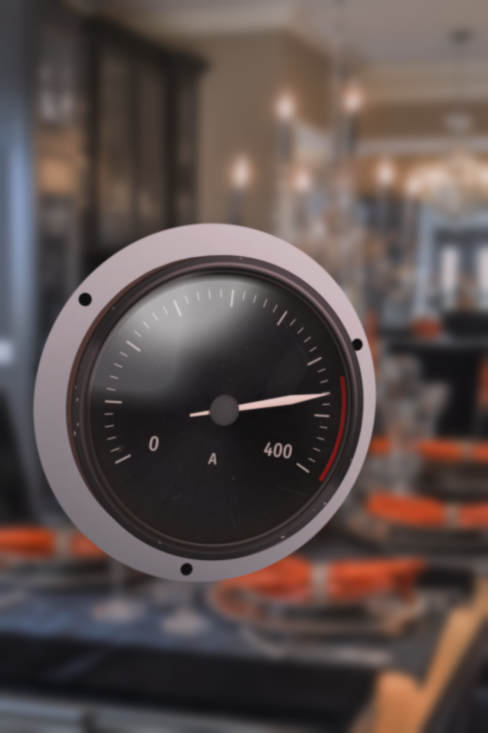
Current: value=330 unit=A
